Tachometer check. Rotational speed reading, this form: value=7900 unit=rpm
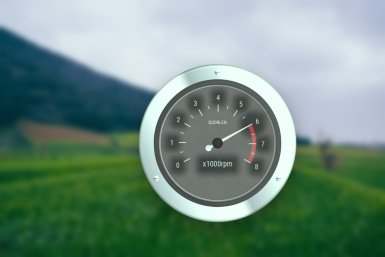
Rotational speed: value=6000 unit=rpm
